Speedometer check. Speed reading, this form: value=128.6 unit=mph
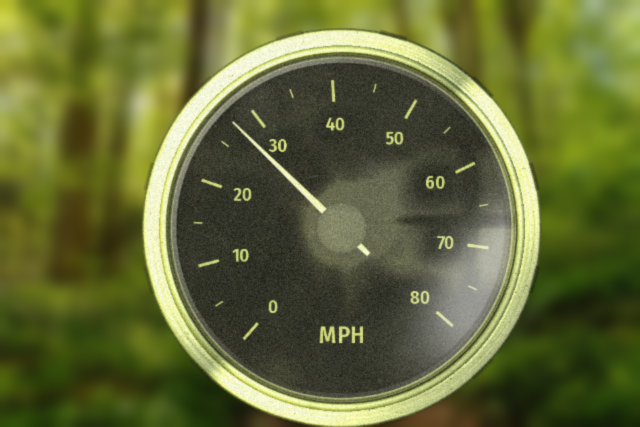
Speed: value=27.5 unit=mph
